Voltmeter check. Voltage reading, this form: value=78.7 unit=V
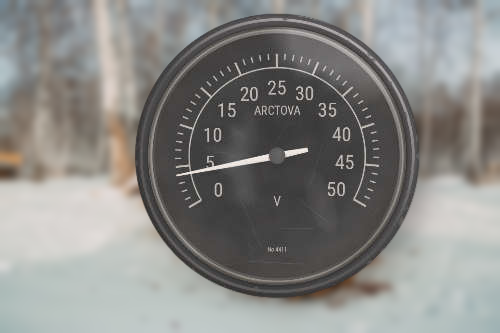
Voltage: value=4 unit=V
